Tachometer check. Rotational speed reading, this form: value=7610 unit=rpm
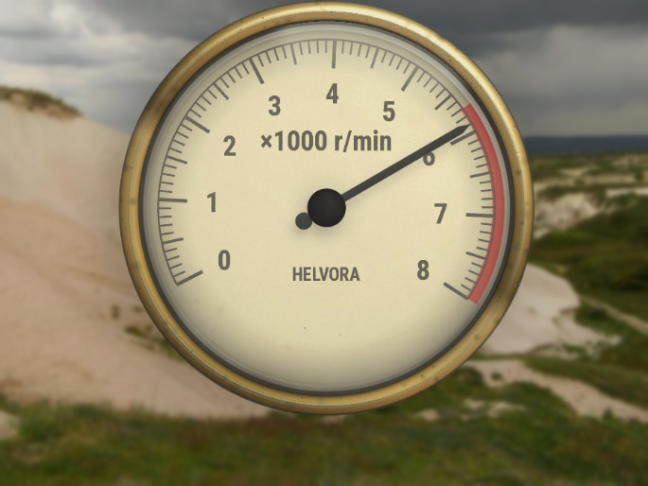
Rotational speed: value=5900 unit=rpm
